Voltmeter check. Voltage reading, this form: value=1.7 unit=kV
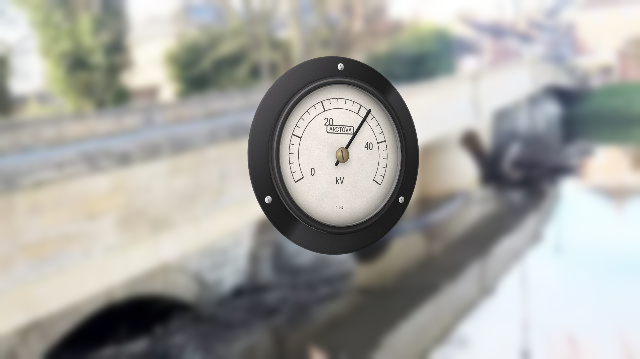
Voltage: value=32 unit=kV
